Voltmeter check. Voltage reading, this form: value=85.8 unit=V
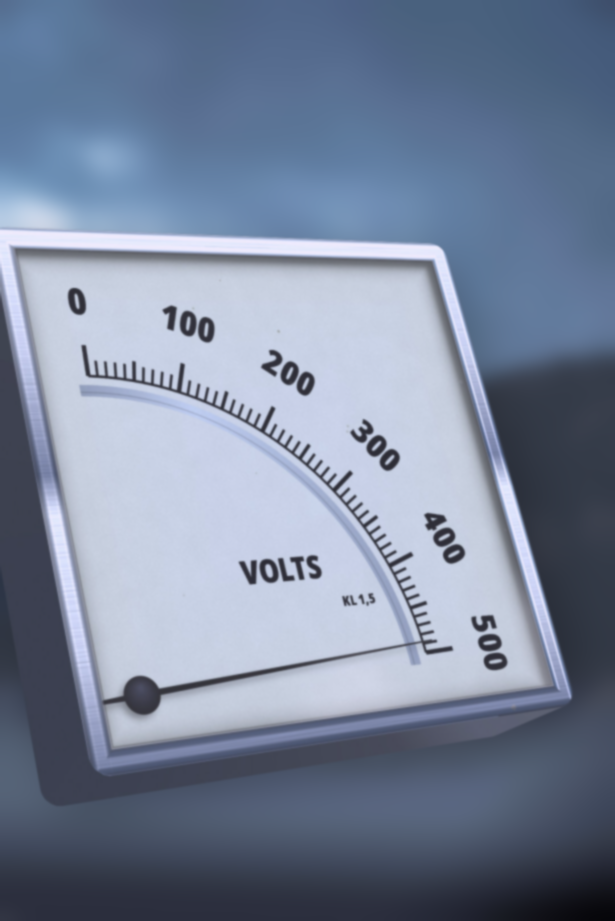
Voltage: value=490 unit=V
